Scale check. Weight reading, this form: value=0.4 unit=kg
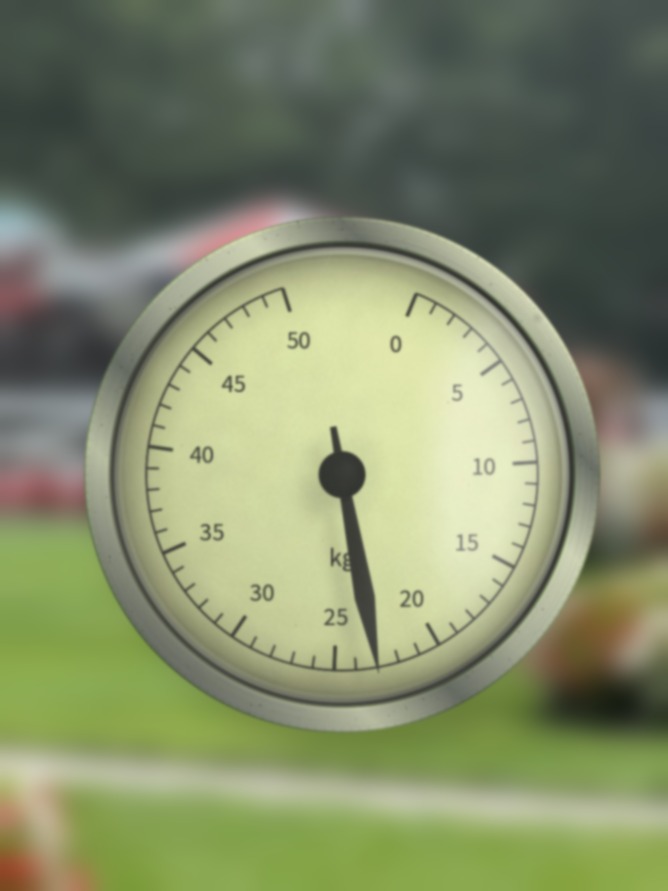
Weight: value=23 unit=kg
